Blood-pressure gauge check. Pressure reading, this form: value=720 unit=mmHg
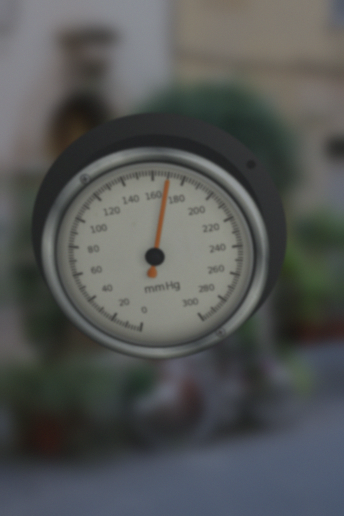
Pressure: value=170 unit=mmHg
